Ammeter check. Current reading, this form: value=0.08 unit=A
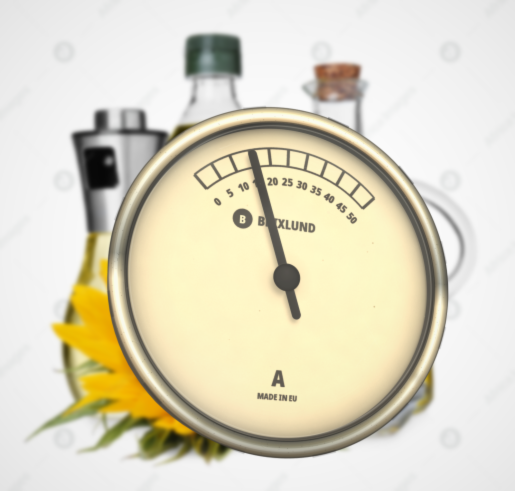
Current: value=15 unit=A
